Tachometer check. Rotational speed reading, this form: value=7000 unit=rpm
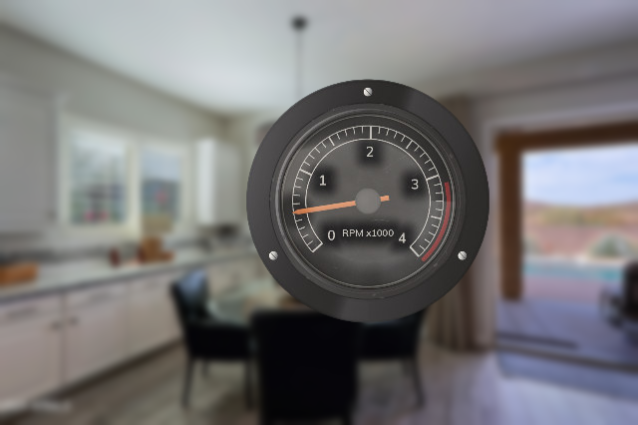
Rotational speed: value=500 unit=rpm
